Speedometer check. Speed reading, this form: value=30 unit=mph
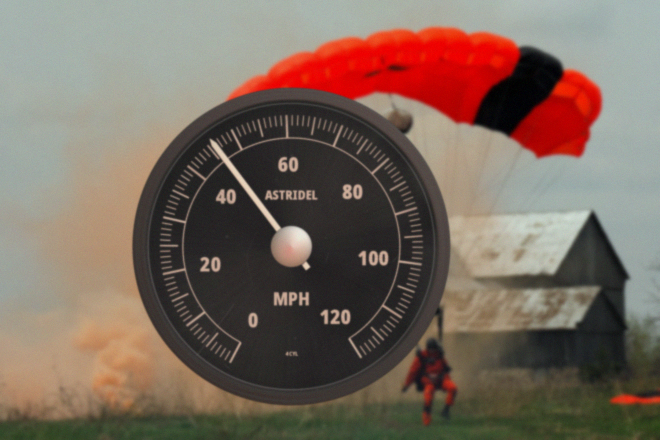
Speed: value=46 unit=mph
